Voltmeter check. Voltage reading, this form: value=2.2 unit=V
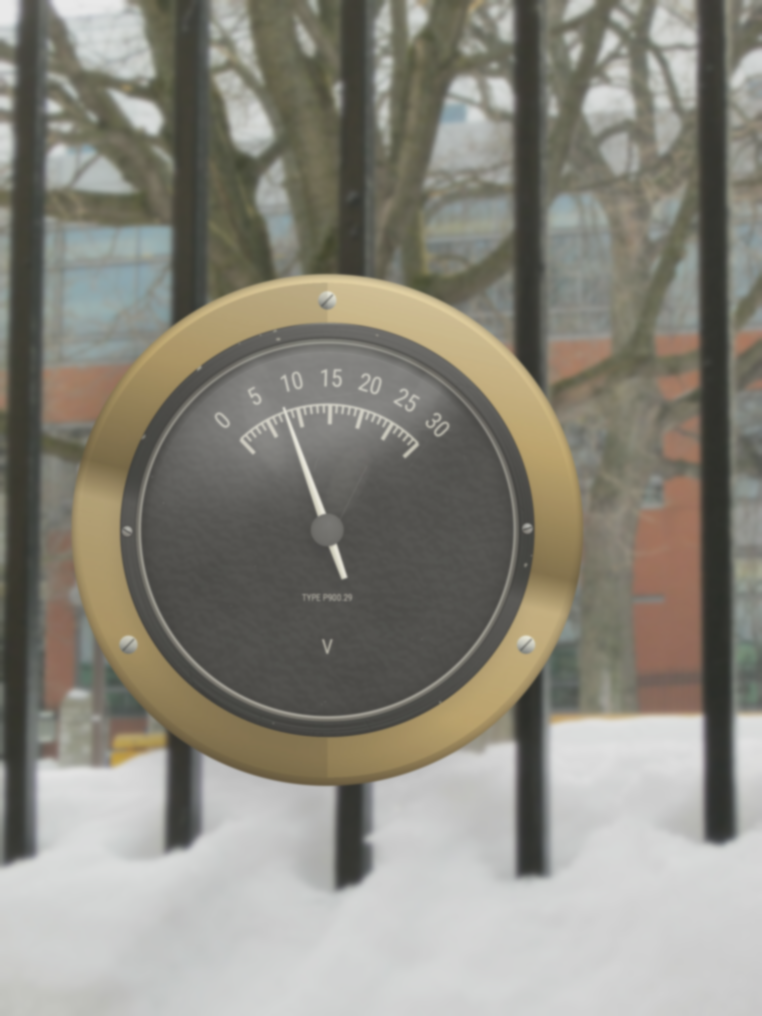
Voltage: value=8 unit=V
